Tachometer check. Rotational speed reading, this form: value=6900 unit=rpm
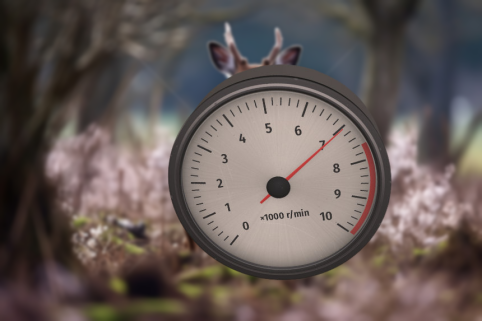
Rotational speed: value=7000 unit=rpm
